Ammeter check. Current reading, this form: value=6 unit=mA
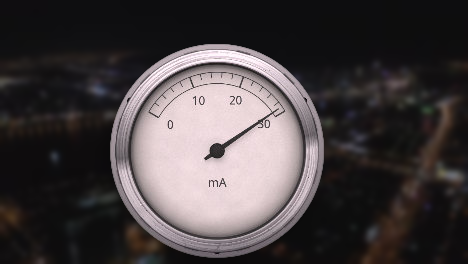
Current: value=29 unit=mA
